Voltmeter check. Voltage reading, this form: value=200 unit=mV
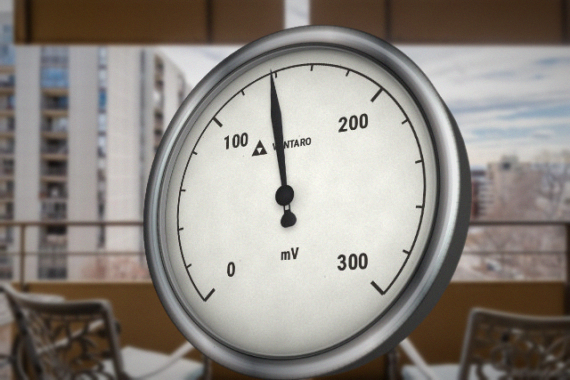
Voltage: value=140 unit=mV
